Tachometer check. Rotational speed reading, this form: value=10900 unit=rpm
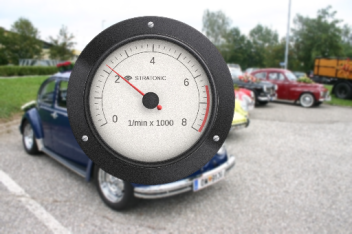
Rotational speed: value=2200 unit=rpm
